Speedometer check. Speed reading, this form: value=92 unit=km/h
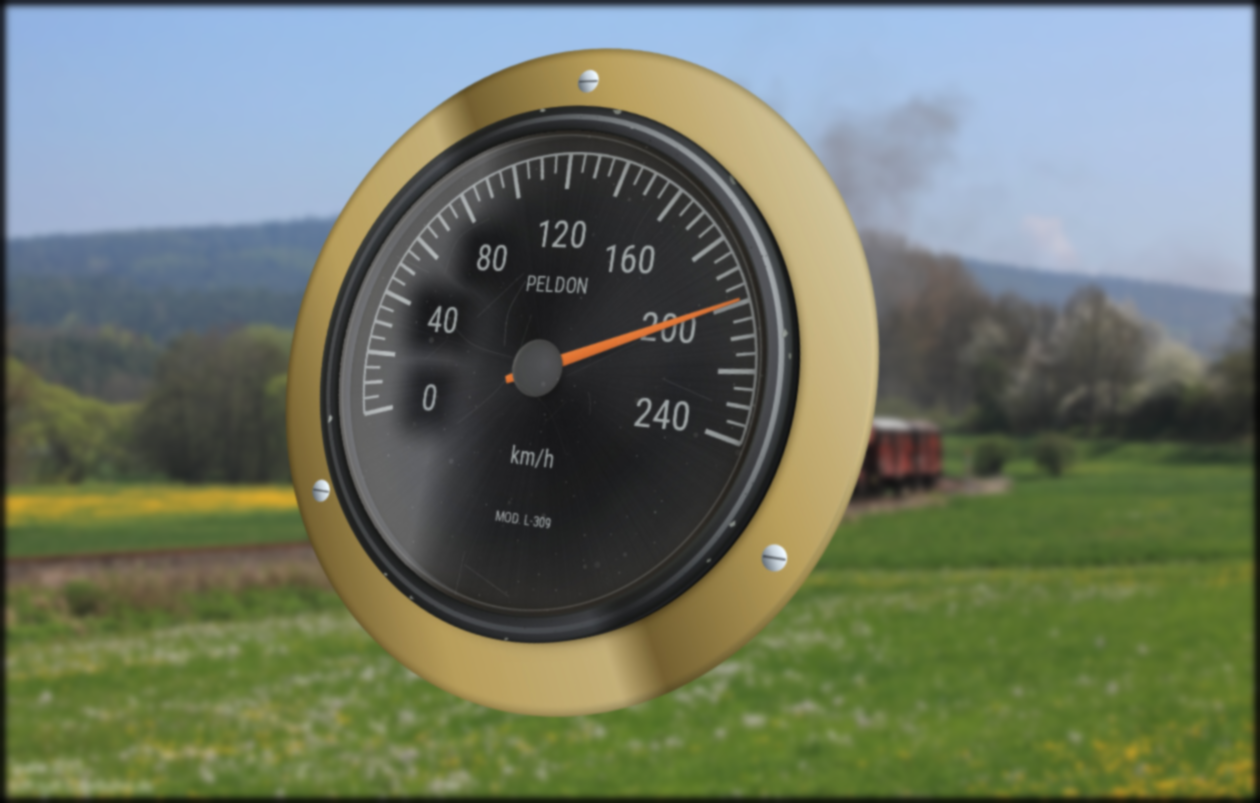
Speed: value=200 unit=km/h
